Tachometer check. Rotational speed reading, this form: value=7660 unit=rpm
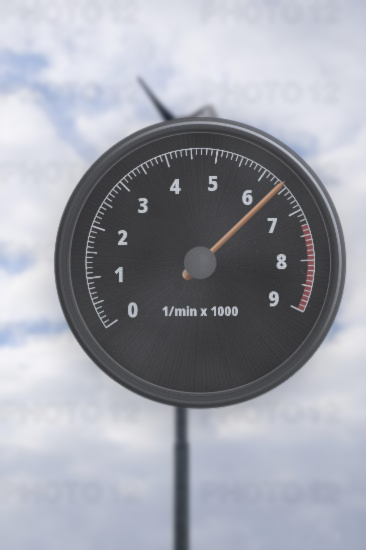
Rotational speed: value=6400 unit=rpm
